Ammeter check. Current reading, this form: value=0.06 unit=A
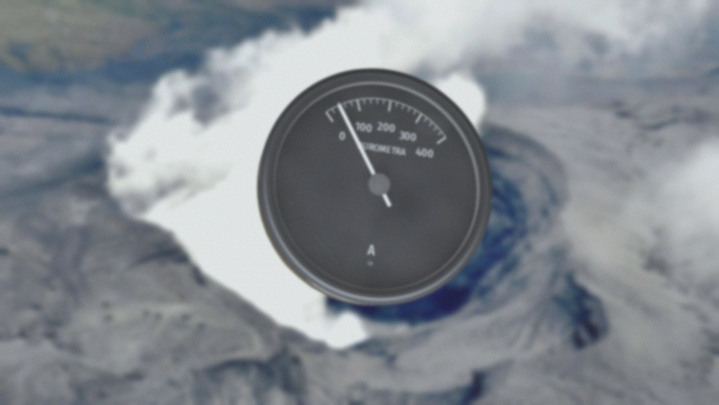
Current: value=40 unit=A
